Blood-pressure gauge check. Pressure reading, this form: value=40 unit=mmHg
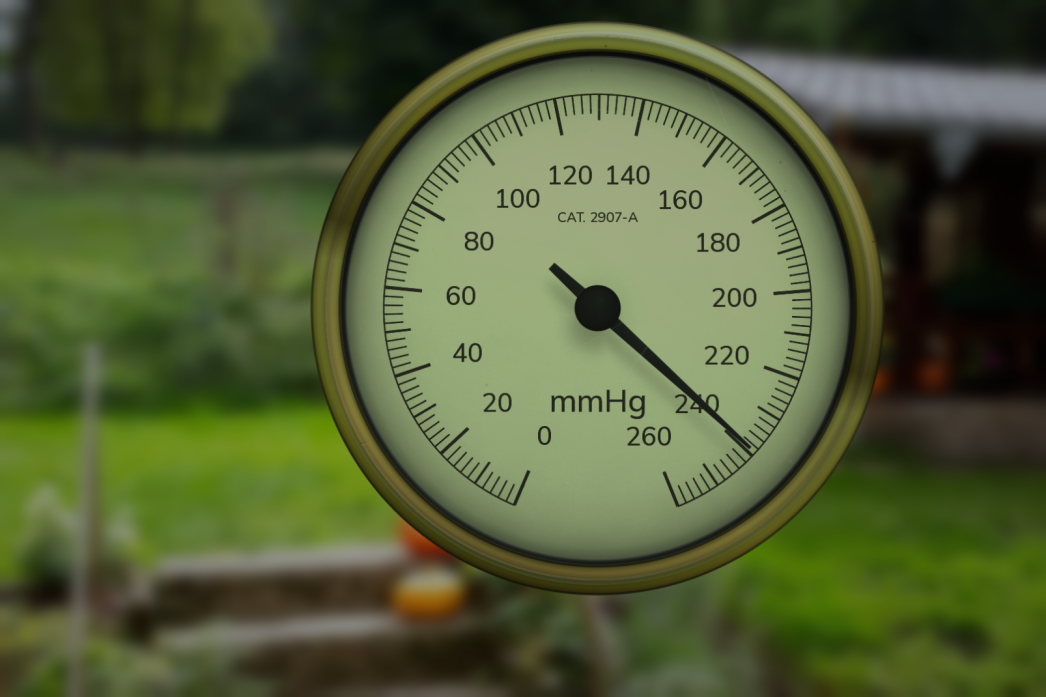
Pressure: value=239 unit=mmHg
